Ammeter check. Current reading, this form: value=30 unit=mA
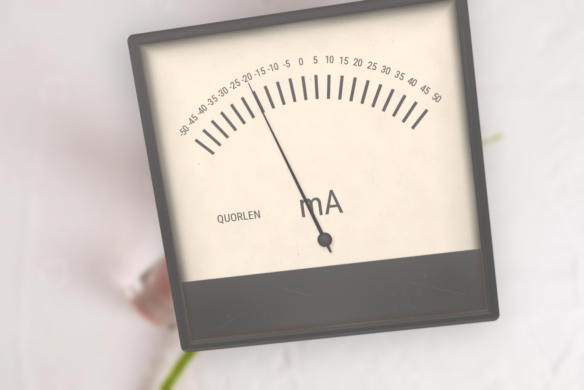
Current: value=-20 unit=mA
